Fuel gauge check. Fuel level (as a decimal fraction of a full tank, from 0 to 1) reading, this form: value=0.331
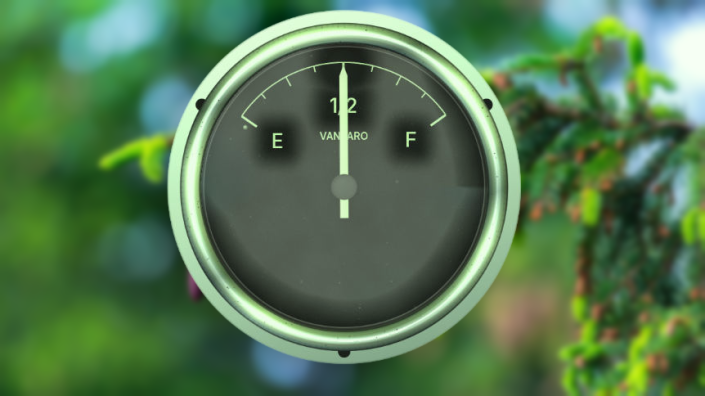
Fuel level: value=0.5
